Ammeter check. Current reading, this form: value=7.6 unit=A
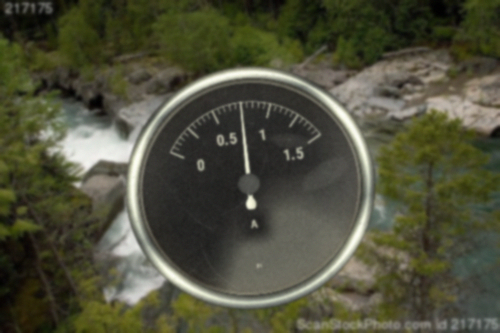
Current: value=0.75 unit=A
